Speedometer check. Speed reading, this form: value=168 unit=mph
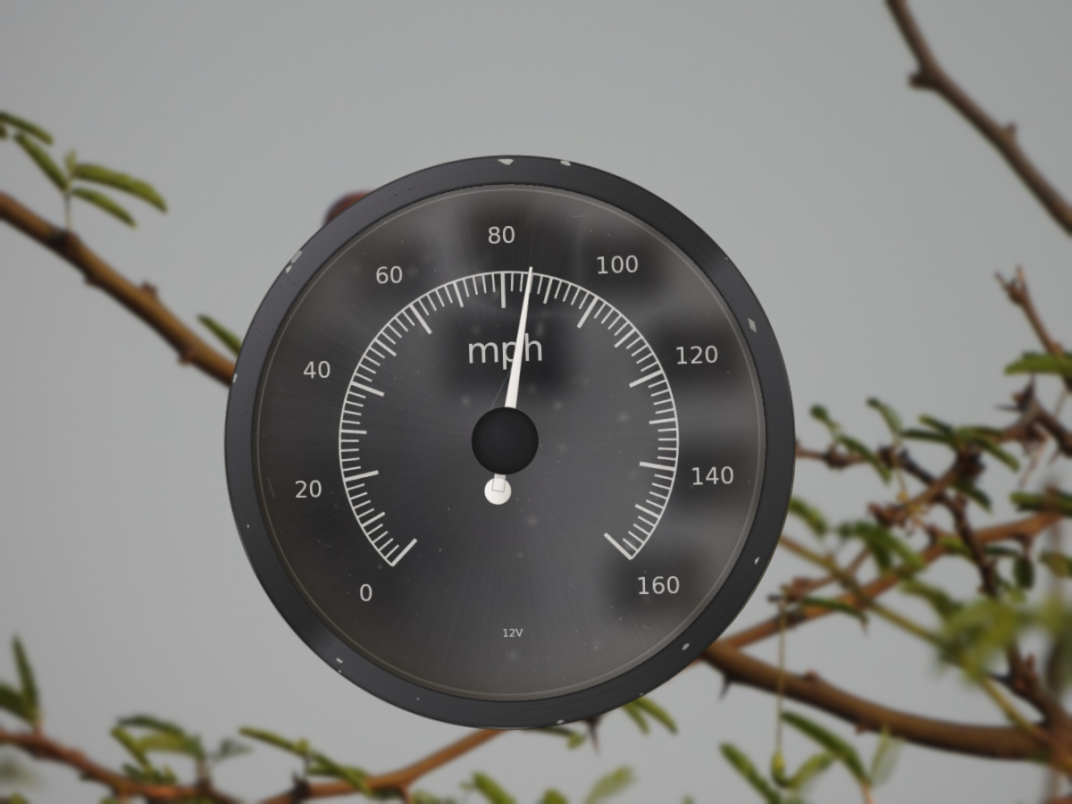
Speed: value=86 unit=mph
